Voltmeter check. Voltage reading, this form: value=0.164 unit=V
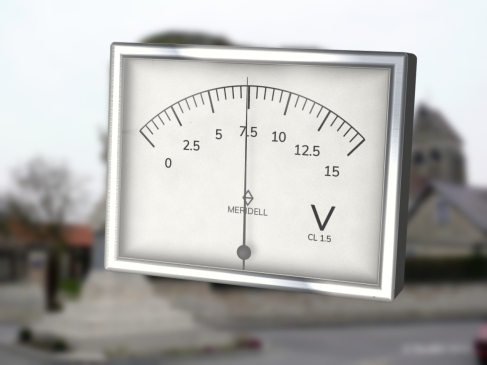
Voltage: value=7.5 unit=V
